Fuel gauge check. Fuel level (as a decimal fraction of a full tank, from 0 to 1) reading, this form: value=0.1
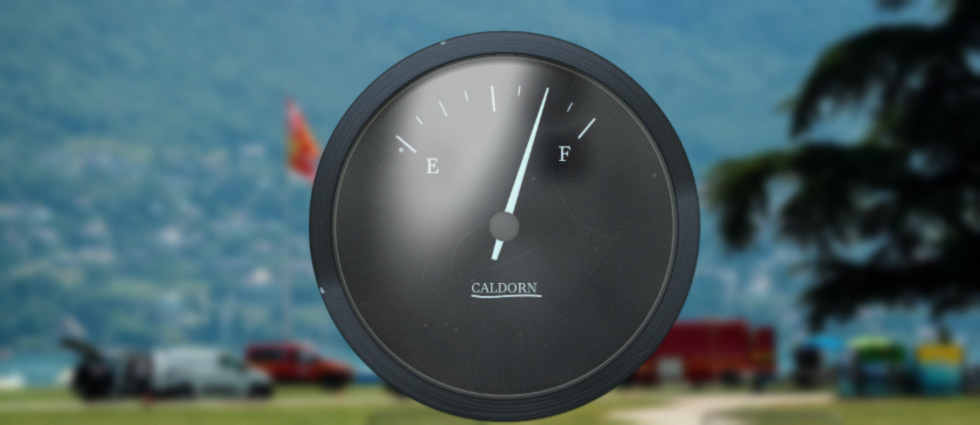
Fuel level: value=0.75
